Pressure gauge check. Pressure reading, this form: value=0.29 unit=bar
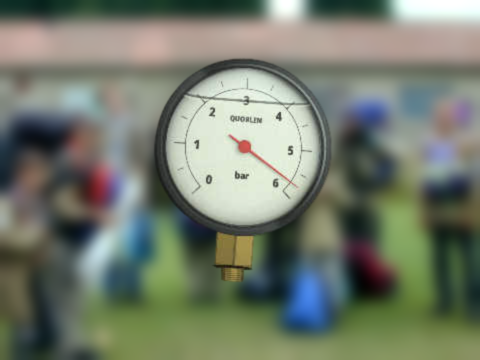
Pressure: value=5.75 unit=bar
